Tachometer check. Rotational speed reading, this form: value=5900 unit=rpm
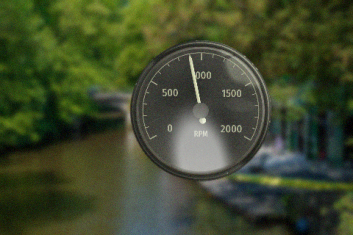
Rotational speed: value=900 unit=rpm
